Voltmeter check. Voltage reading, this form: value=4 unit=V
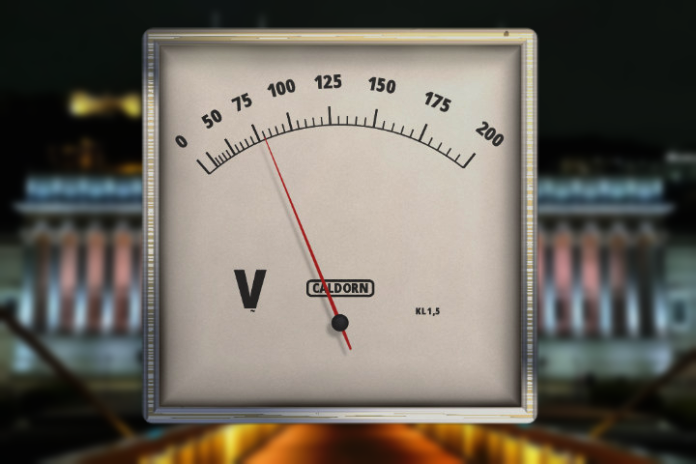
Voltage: value=80 unit=V
